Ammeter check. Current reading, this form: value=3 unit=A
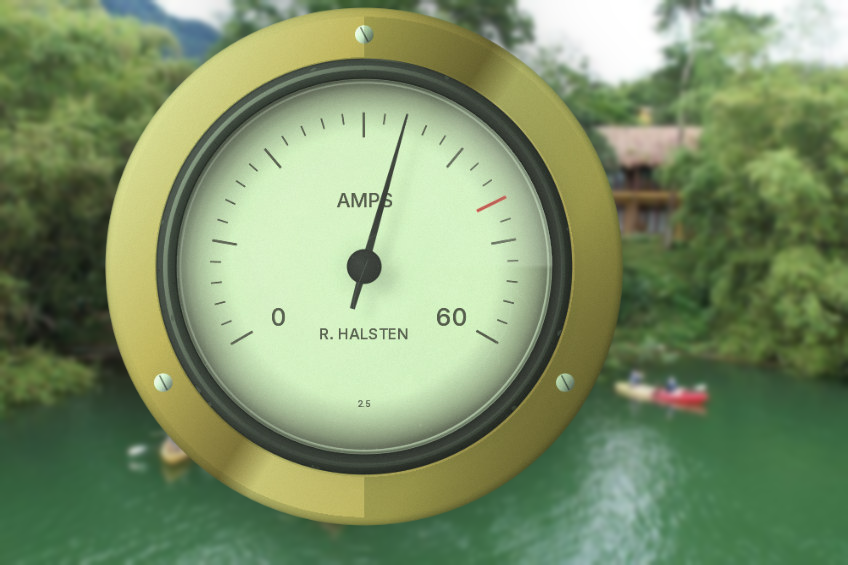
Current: value=34 unit=A
